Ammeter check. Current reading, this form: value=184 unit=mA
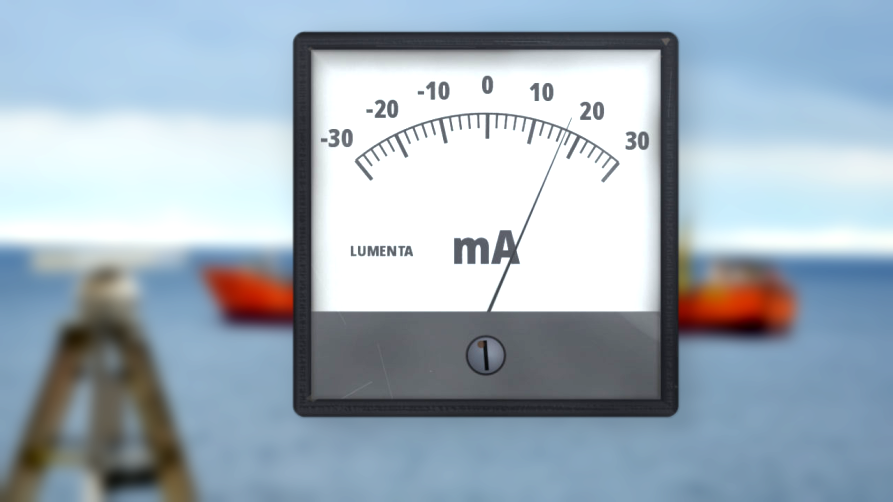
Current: value=17 unit=mA
